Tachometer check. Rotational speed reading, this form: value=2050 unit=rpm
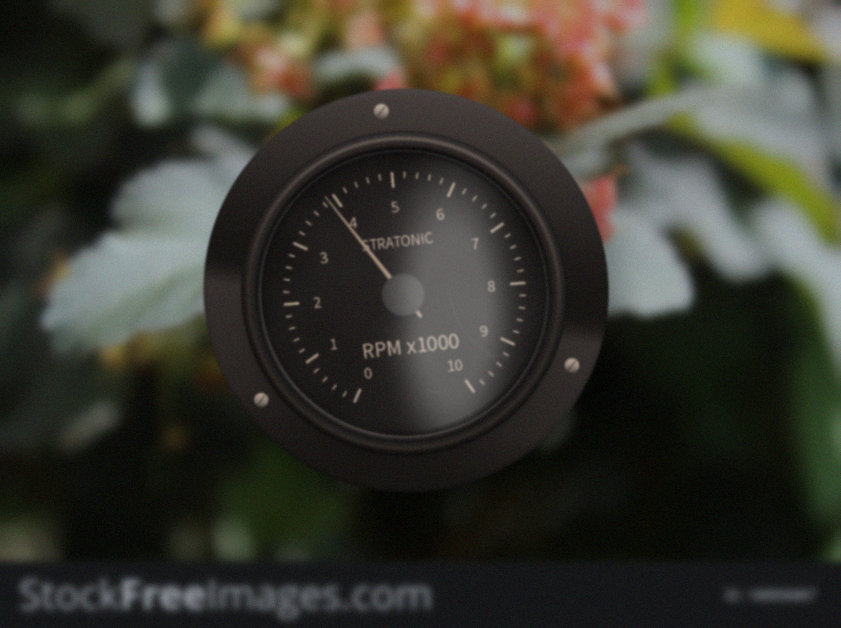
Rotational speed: value=3900 unit=rpm
